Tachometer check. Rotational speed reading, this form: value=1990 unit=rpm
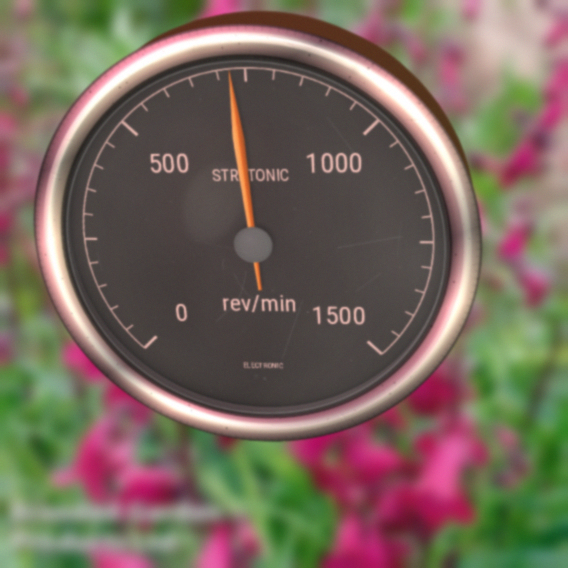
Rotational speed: value=725 unit=rpm
